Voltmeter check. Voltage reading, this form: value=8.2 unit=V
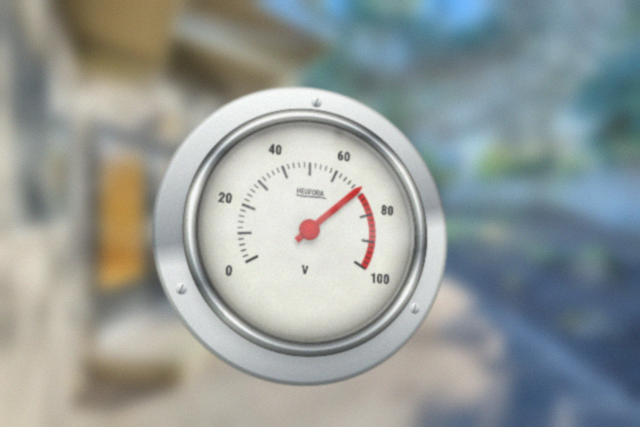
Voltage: value=70 unit=V
